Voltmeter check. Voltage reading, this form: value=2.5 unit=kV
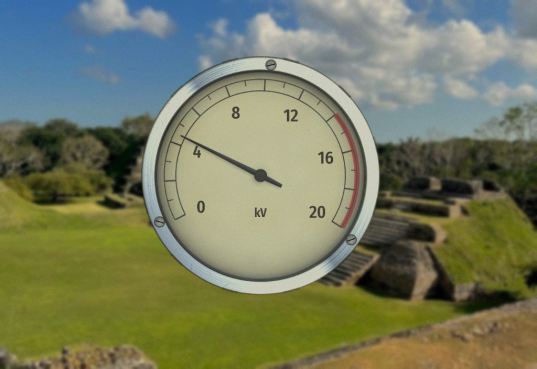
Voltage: value=4.5 unit=kV
